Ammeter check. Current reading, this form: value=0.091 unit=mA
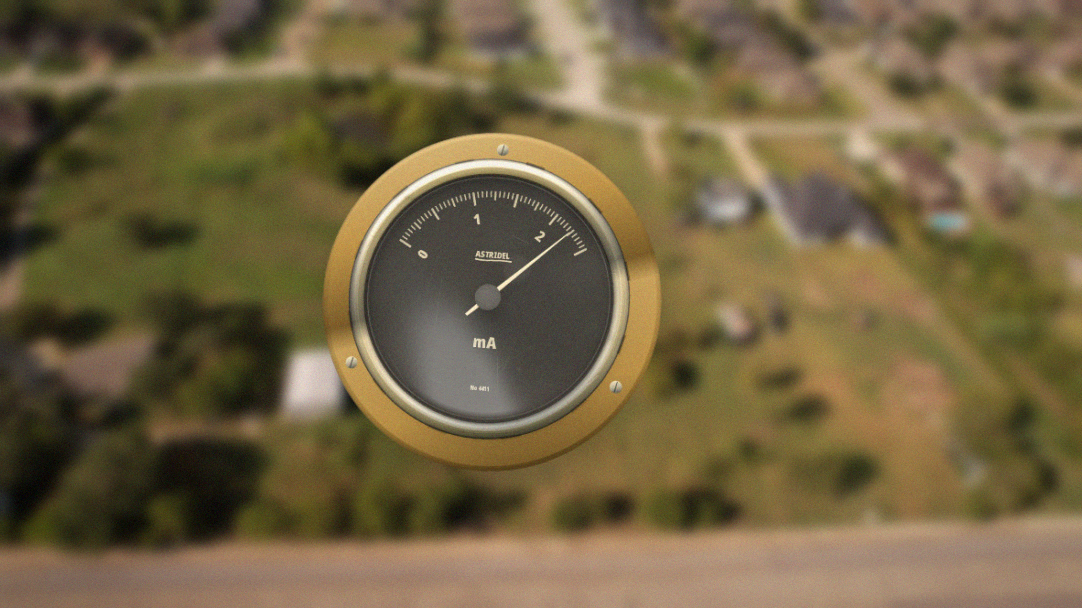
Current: value=2.25 unit=mA
